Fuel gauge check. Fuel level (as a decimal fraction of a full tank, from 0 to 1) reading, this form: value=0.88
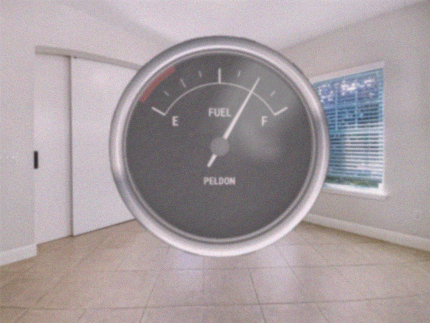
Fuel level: value=0.75
